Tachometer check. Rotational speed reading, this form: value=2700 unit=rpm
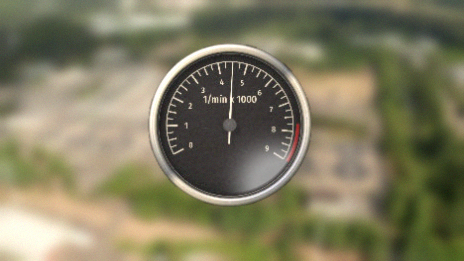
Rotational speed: value=4500 unit=rpm
